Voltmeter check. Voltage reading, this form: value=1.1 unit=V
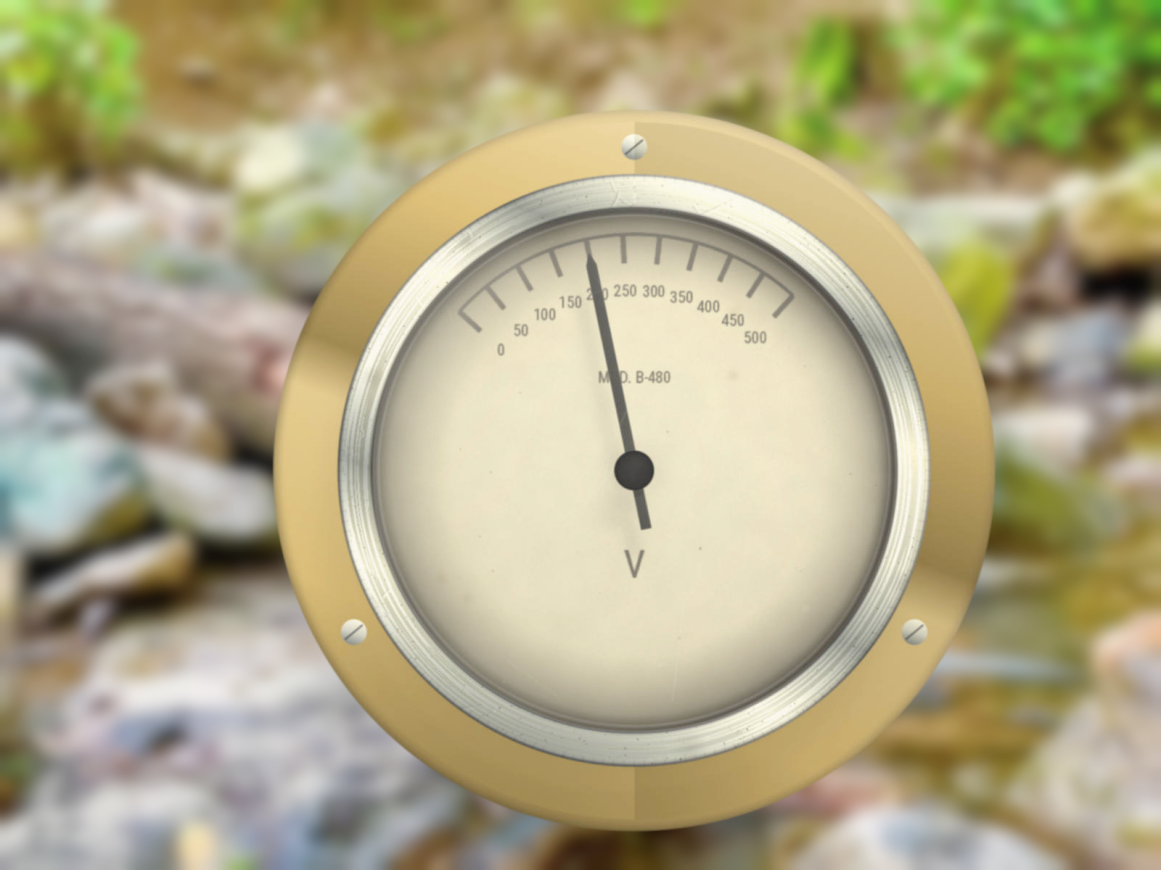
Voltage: value=200 unit=V
